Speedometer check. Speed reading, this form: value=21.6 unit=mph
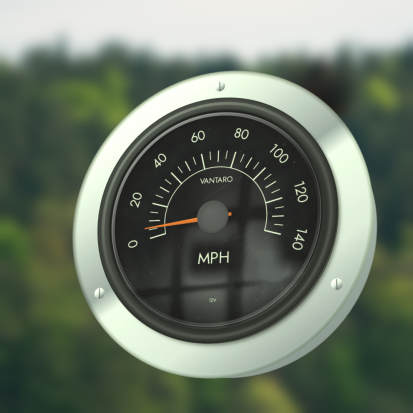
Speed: value=5 unit=mph
